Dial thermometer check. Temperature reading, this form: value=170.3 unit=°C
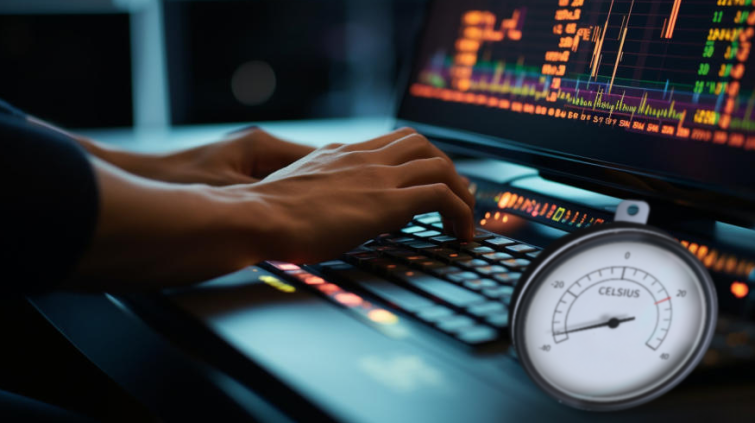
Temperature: value=-36 unit=°C
